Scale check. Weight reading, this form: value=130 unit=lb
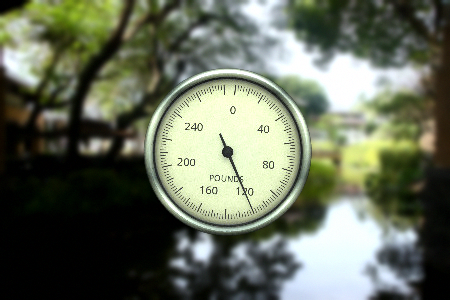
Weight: value=120 unit=lb
